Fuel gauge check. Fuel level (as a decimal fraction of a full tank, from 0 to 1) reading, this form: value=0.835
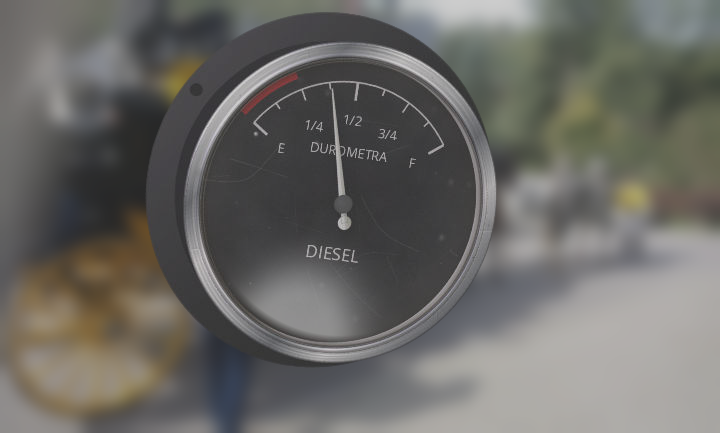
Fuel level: value=0.375
